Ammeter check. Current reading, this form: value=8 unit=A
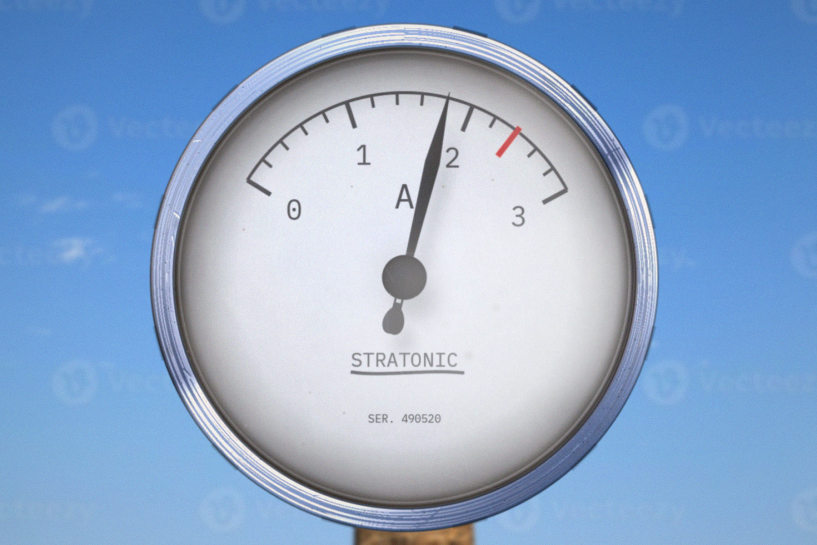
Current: value=1.8 unit=A
